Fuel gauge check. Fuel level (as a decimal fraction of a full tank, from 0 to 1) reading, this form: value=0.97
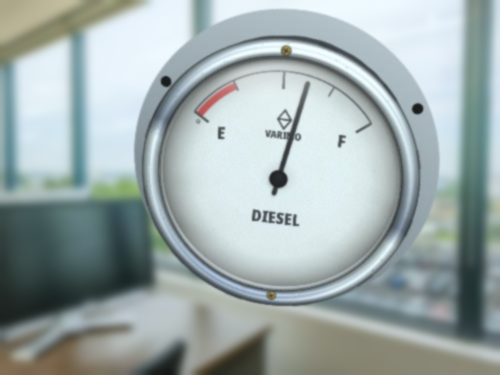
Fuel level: value=0.625
